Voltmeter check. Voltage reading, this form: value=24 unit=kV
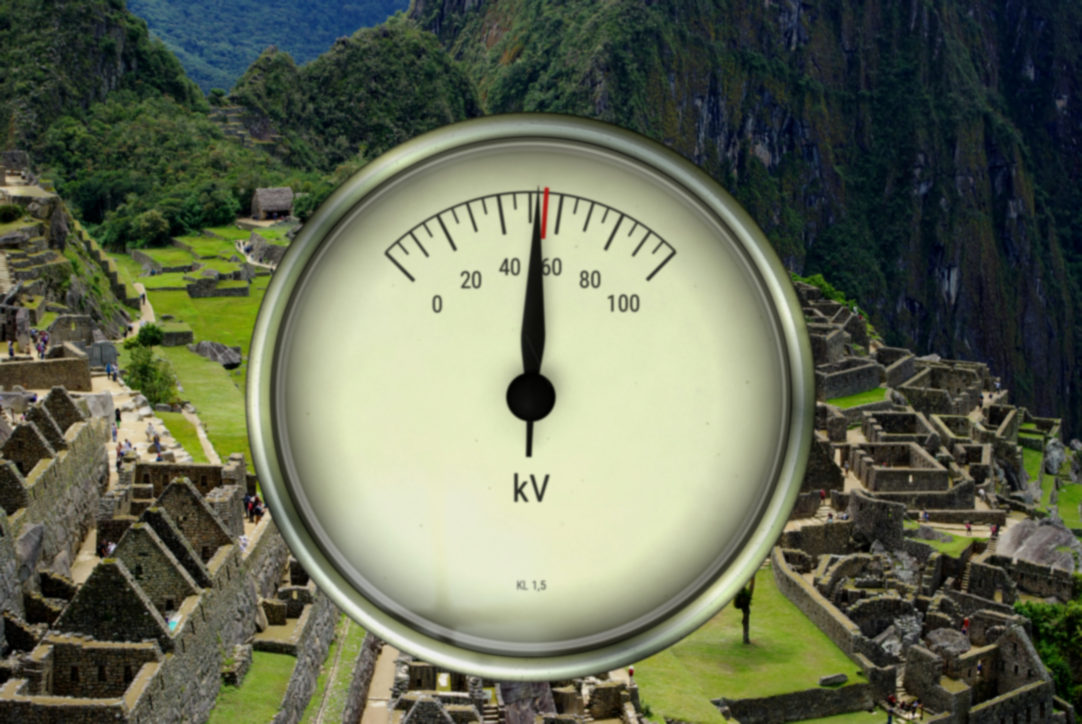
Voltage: value=52.5 unit=kV
